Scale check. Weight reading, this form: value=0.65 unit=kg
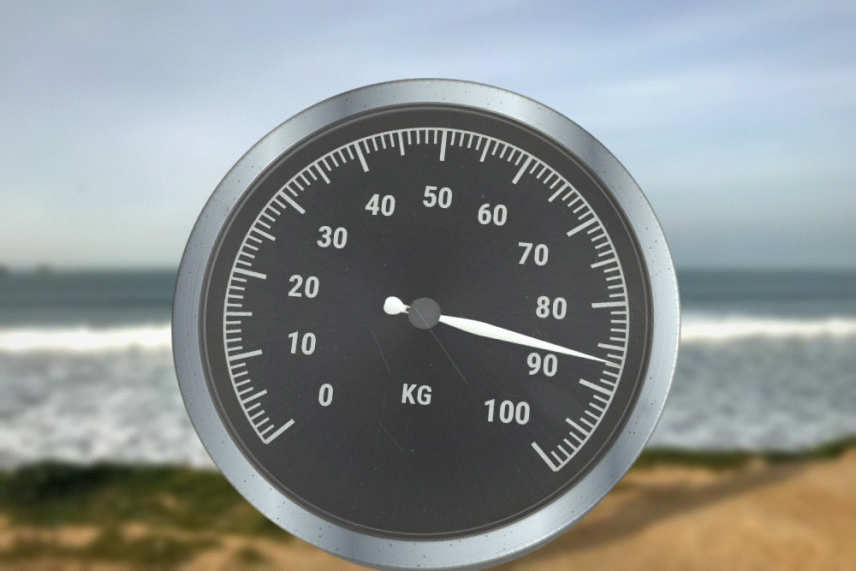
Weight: value=87 unit=kg
